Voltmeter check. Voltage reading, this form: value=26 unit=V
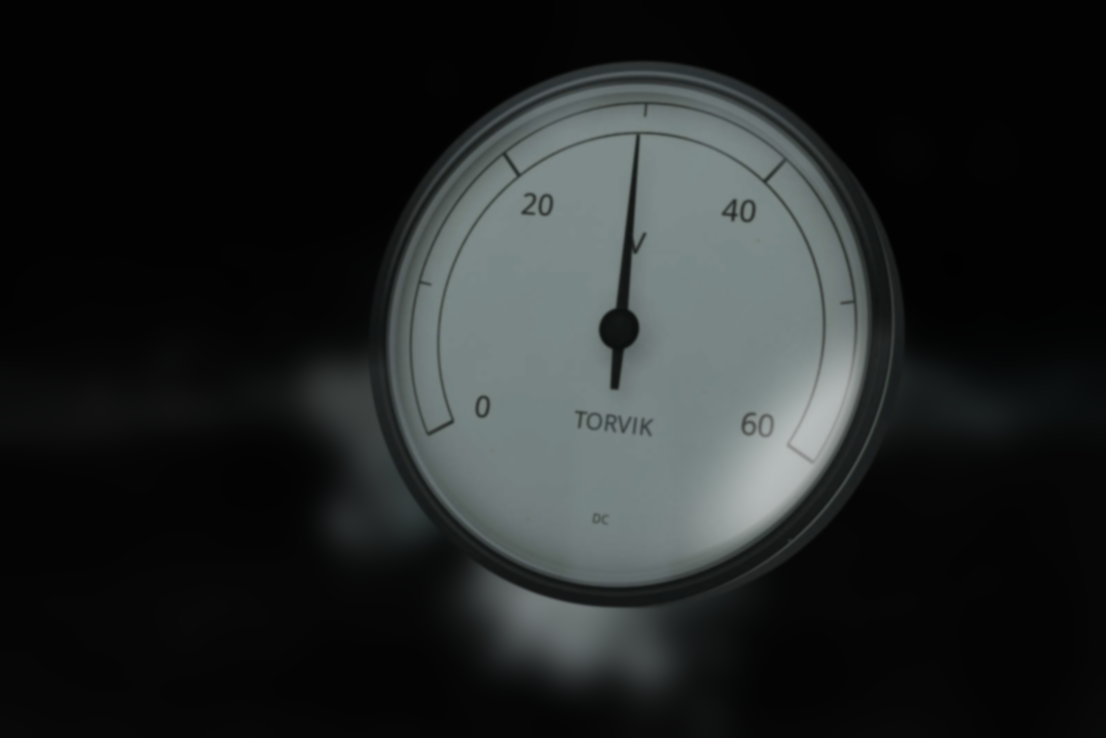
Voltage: value=30 unit=V
